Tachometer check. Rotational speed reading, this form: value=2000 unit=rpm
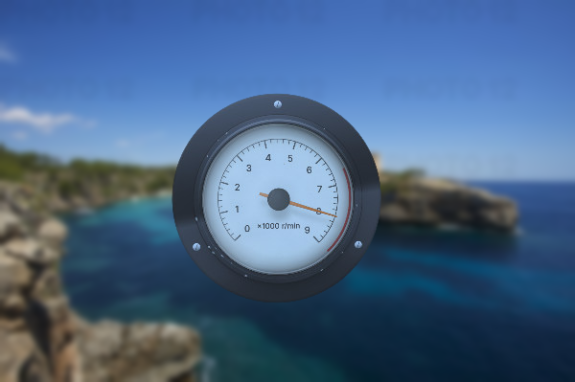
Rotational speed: value=8000 unit=rpm
